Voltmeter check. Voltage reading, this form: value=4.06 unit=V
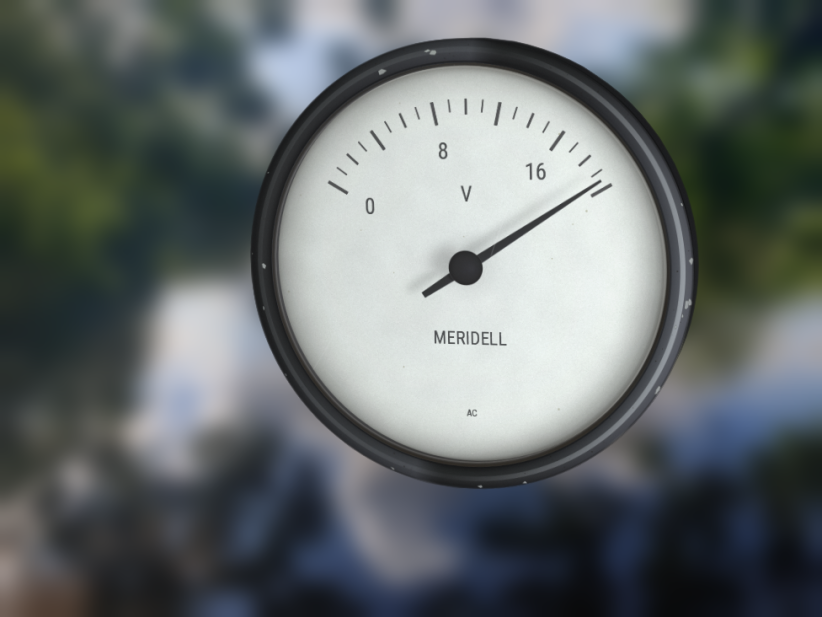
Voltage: value=19.5 unit=V
